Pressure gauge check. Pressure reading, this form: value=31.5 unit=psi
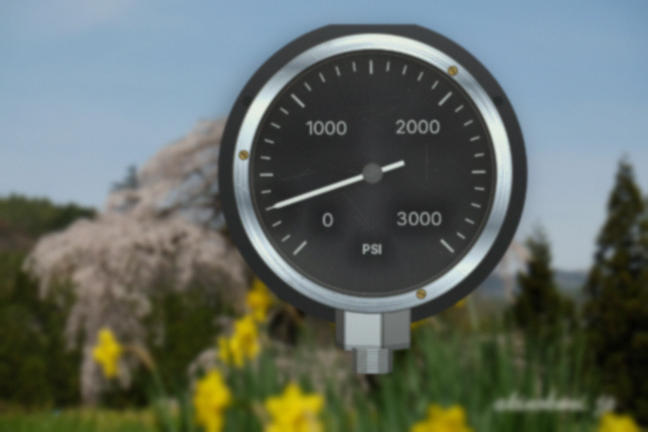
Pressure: value=300 unit=psi
